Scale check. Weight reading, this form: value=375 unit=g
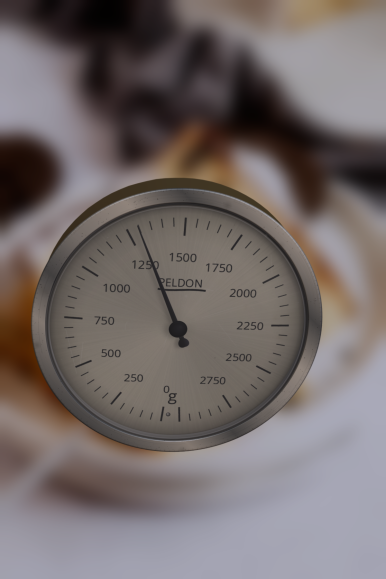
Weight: value=1300 unit=g
